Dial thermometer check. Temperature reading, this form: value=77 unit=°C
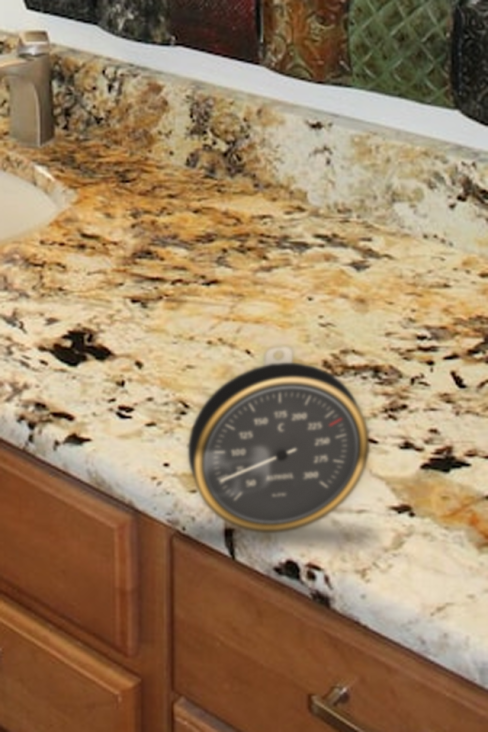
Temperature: value=75 unit=°C
